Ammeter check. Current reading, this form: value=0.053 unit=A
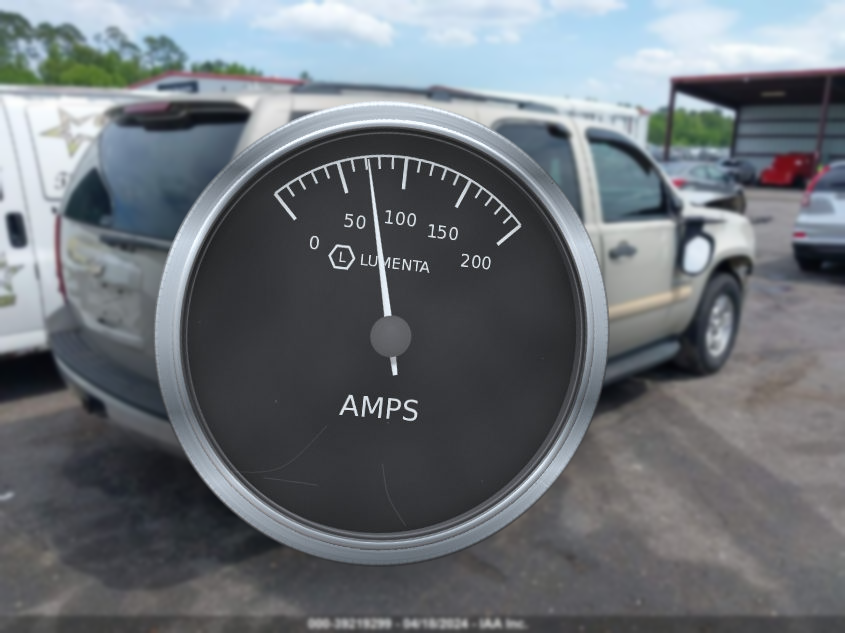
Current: value=70 unit=A
